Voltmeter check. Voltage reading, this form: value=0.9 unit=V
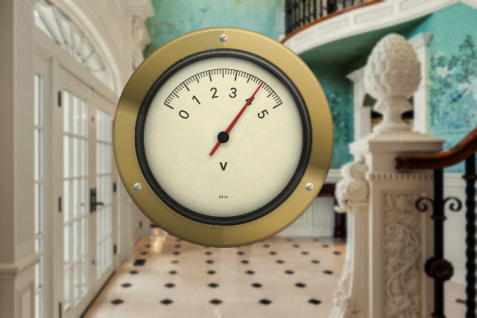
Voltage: value=4 unit=V
